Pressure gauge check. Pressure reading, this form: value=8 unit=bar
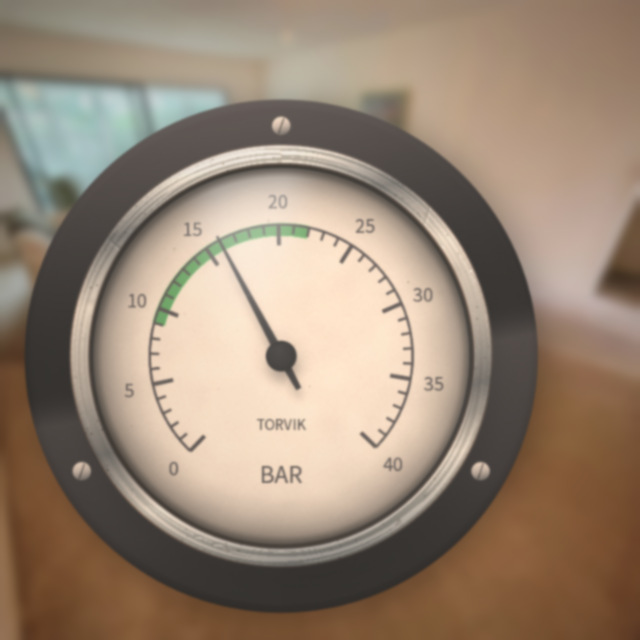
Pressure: value=16 unit=bar
